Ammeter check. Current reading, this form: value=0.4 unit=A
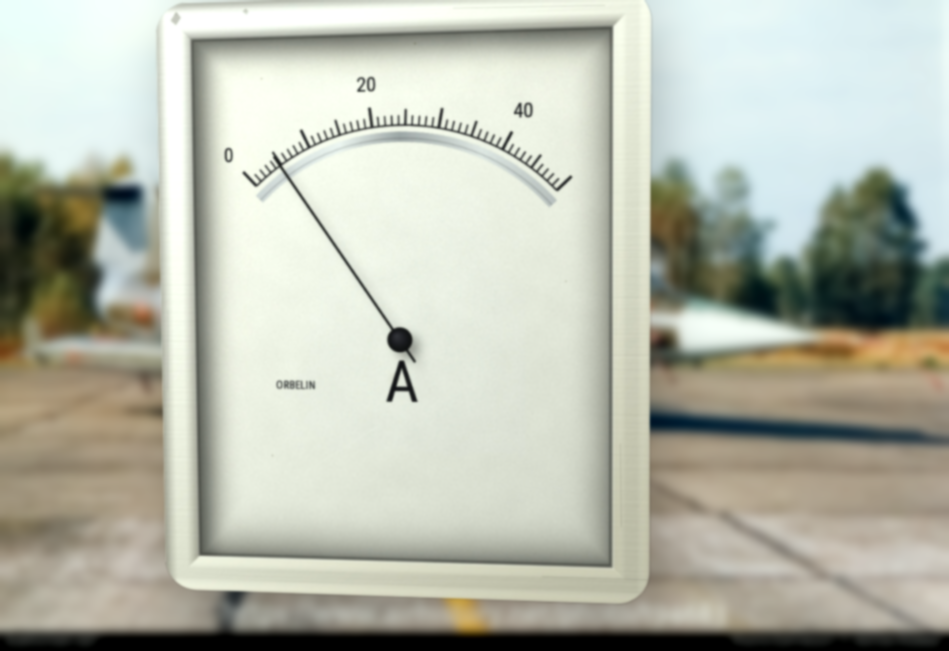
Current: value=5 unit=A
